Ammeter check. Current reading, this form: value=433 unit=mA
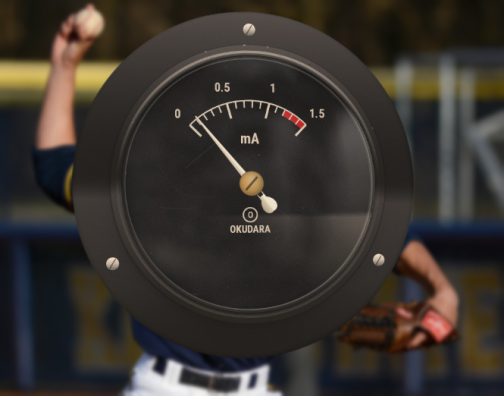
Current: value=0.1 unit=mA
